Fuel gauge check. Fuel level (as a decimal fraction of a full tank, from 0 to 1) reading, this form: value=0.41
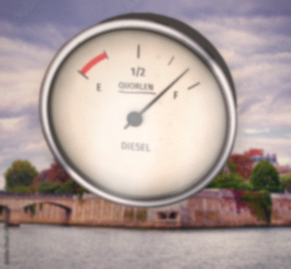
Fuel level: value=0.875
